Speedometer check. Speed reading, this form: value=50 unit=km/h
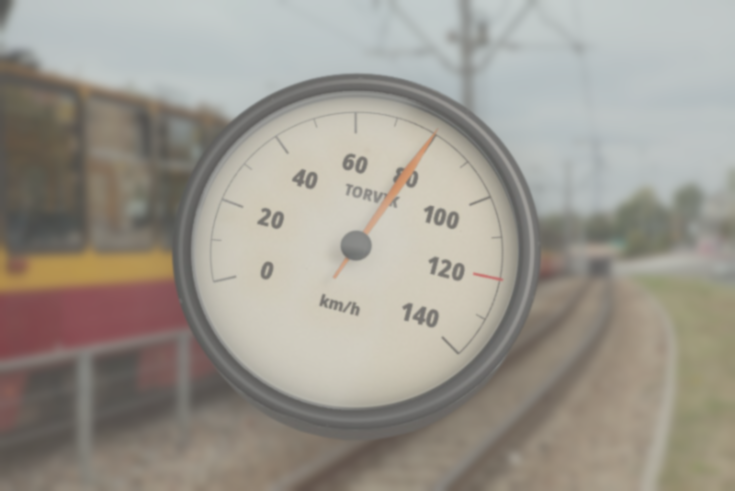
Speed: value=80 unit=km/h
